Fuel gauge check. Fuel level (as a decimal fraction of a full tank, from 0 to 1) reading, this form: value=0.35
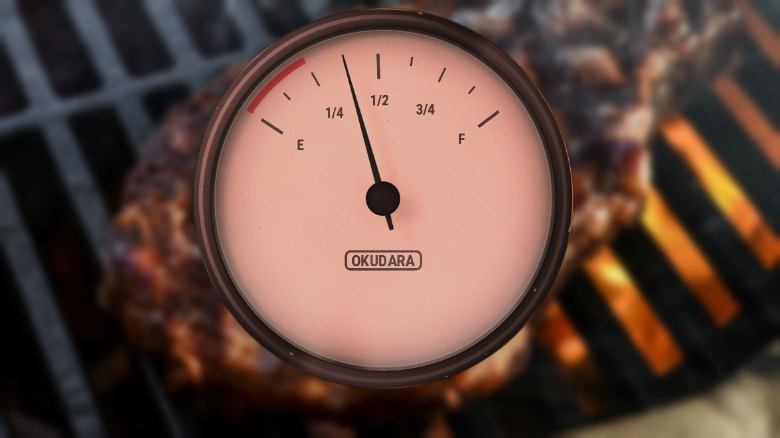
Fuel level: value=0.375
